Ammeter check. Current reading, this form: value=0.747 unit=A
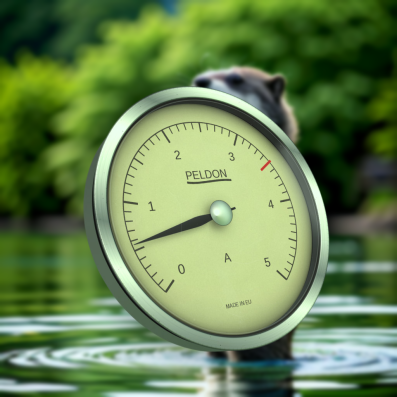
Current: value=0.55 unit=A
